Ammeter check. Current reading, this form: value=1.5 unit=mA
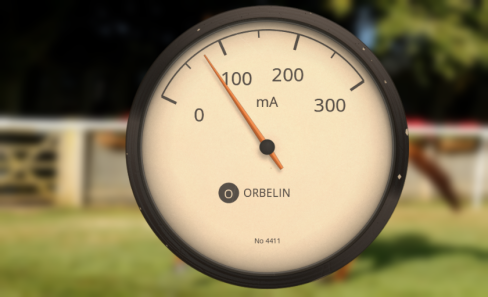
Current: value=75 unit=mA
